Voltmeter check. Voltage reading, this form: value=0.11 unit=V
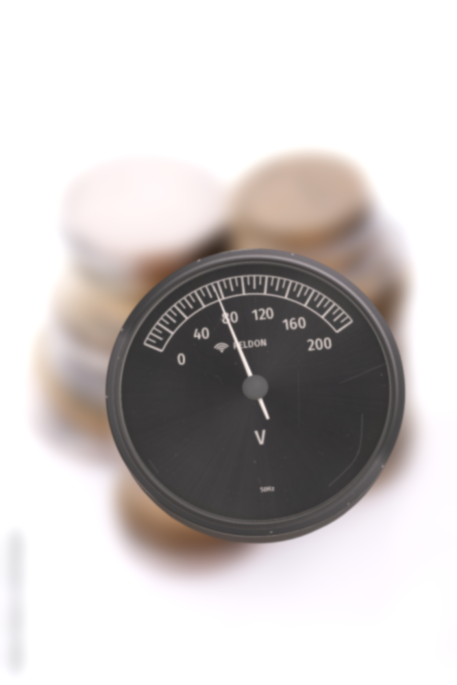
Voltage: value=75 unit=V
